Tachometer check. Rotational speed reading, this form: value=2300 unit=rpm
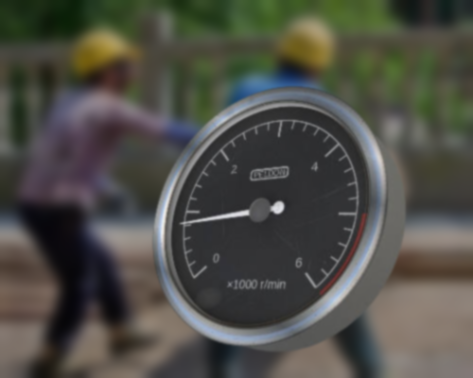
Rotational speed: value=800 unit=rpm
